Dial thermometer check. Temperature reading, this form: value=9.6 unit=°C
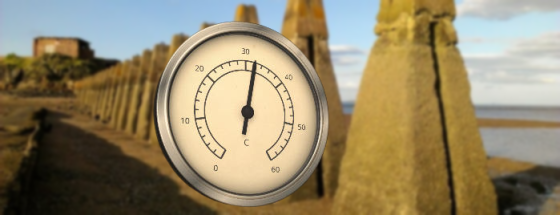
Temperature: value=32 unit=°C
